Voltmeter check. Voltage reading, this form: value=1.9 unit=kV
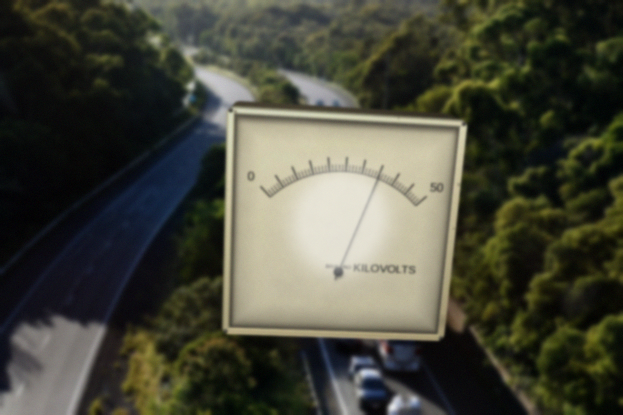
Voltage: value=35 unit=kV
